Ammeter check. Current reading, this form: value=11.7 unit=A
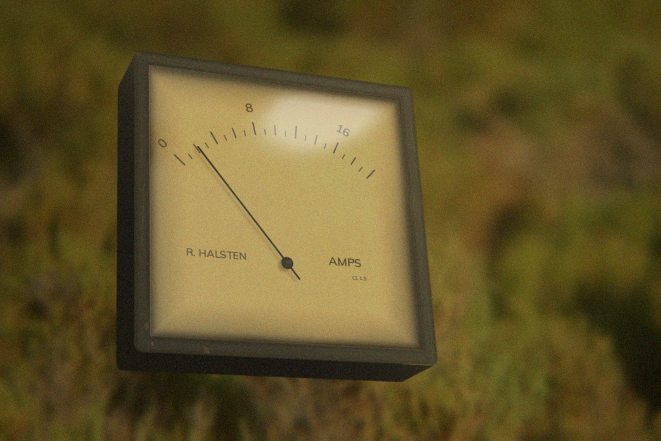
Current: value=2 unit=A
